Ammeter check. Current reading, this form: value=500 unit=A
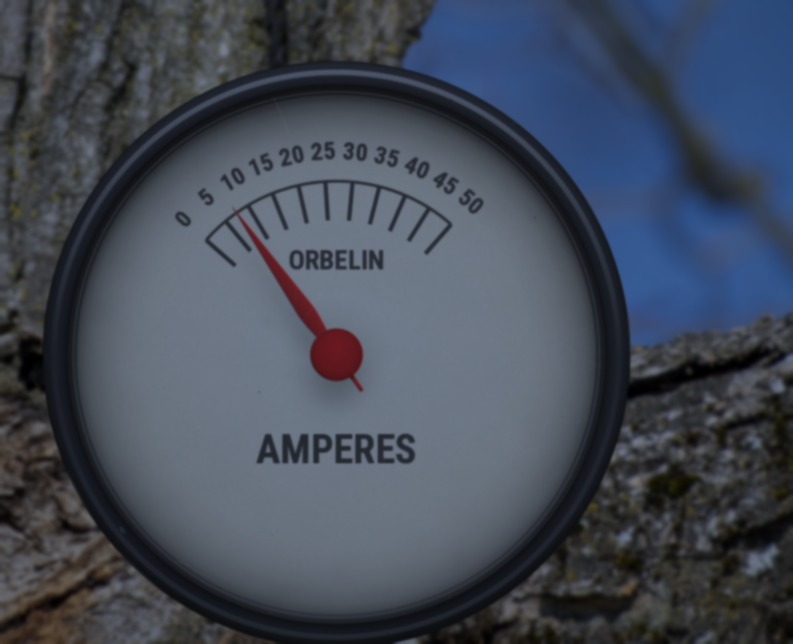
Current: value=7.5 unit=A
